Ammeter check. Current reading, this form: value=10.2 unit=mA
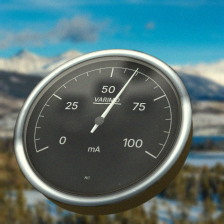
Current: value=60 unit=mA
